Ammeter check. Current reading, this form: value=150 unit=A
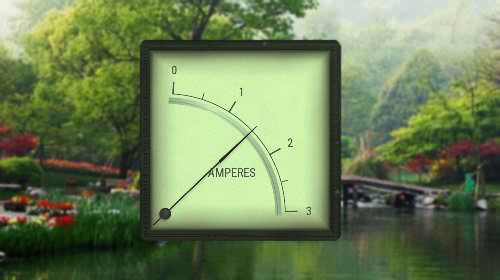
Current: value=1.5 unit=A
